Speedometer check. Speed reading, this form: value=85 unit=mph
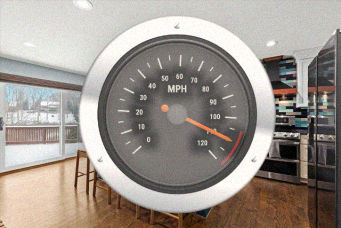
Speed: value=110 unit=mph
